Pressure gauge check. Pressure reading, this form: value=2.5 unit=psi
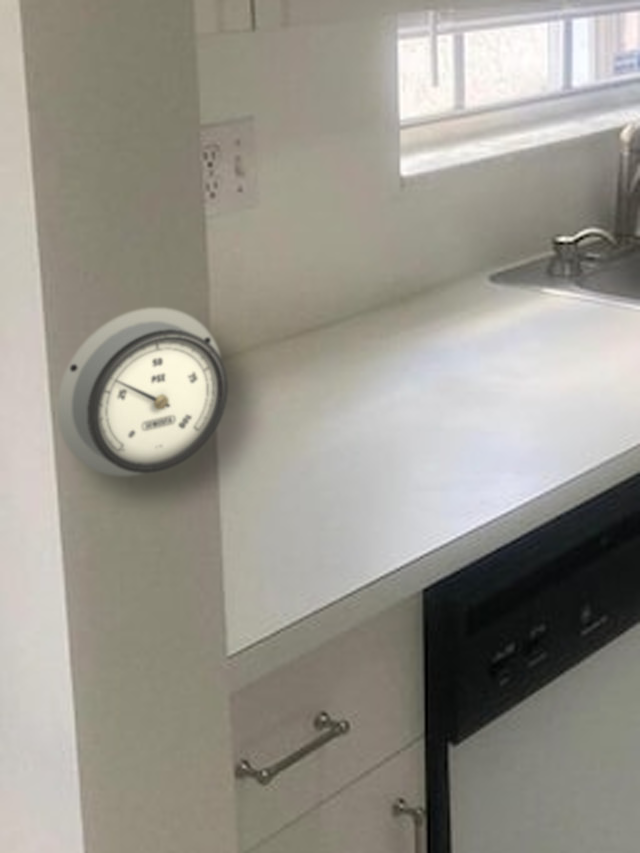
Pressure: value=30 unit=psi
